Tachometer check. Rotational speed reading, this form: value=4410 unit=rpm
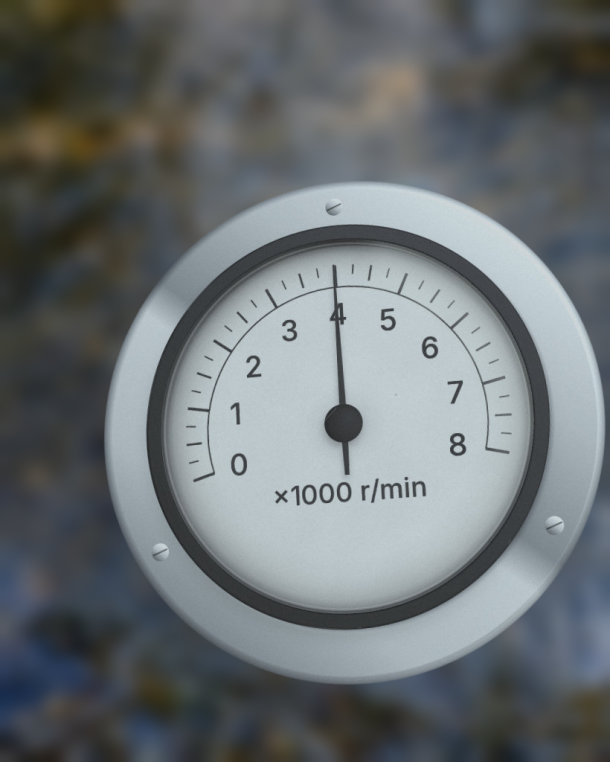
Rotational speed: value=4000 unit=rpm
